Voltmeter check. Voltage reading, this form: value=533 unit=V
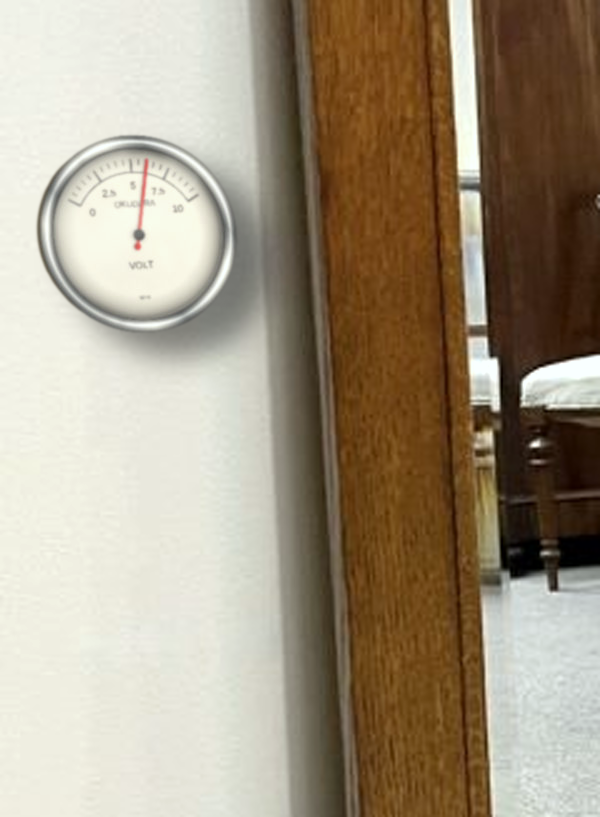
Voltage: value=6 unit=V
